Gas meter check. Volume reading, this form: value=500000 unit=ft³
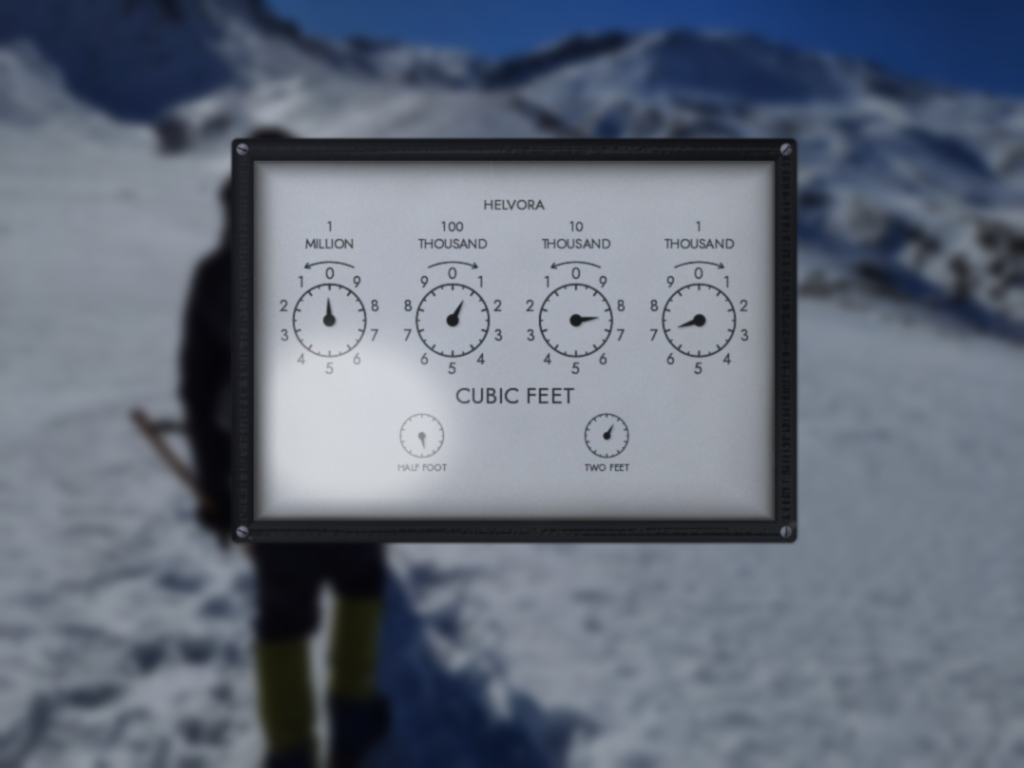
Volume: value=7700 unit=ft³
